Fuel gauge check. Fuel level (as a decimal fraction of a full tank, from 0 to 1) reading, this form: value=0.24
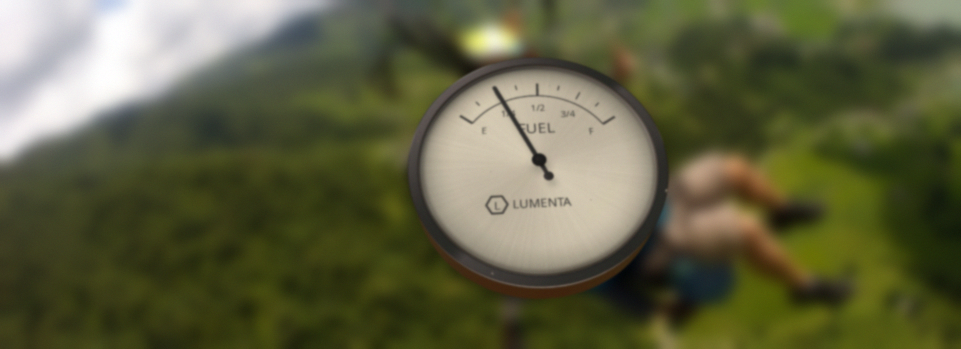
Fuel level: value=0.25
